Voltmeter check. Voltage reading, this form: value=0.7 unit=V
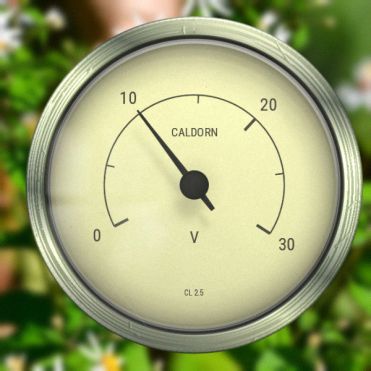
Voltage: value=10 unit=V
